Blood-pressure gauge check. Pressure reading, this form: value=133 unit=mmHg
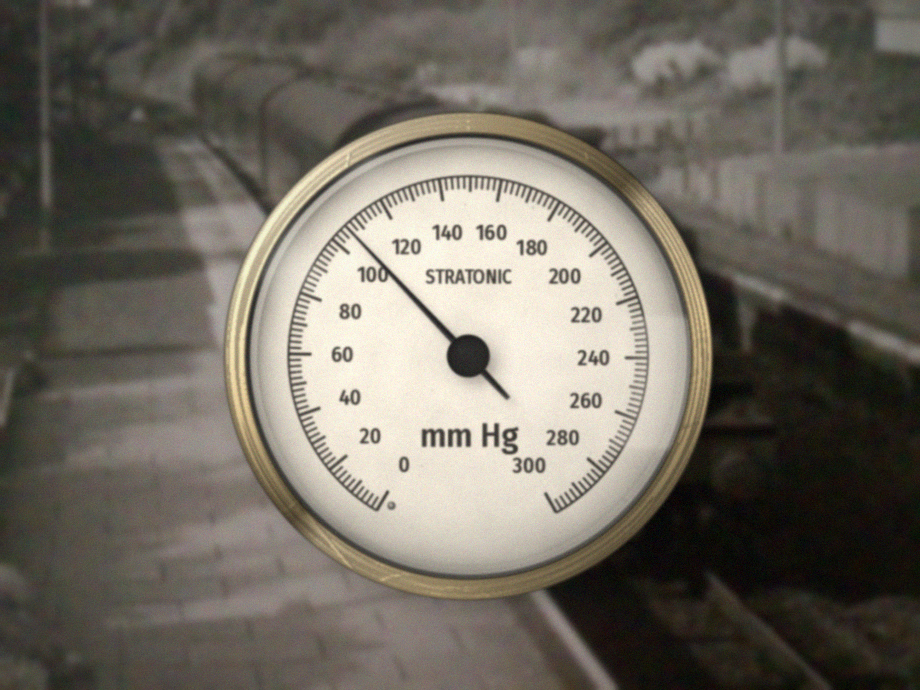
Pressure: value=106 unit=mmHg
